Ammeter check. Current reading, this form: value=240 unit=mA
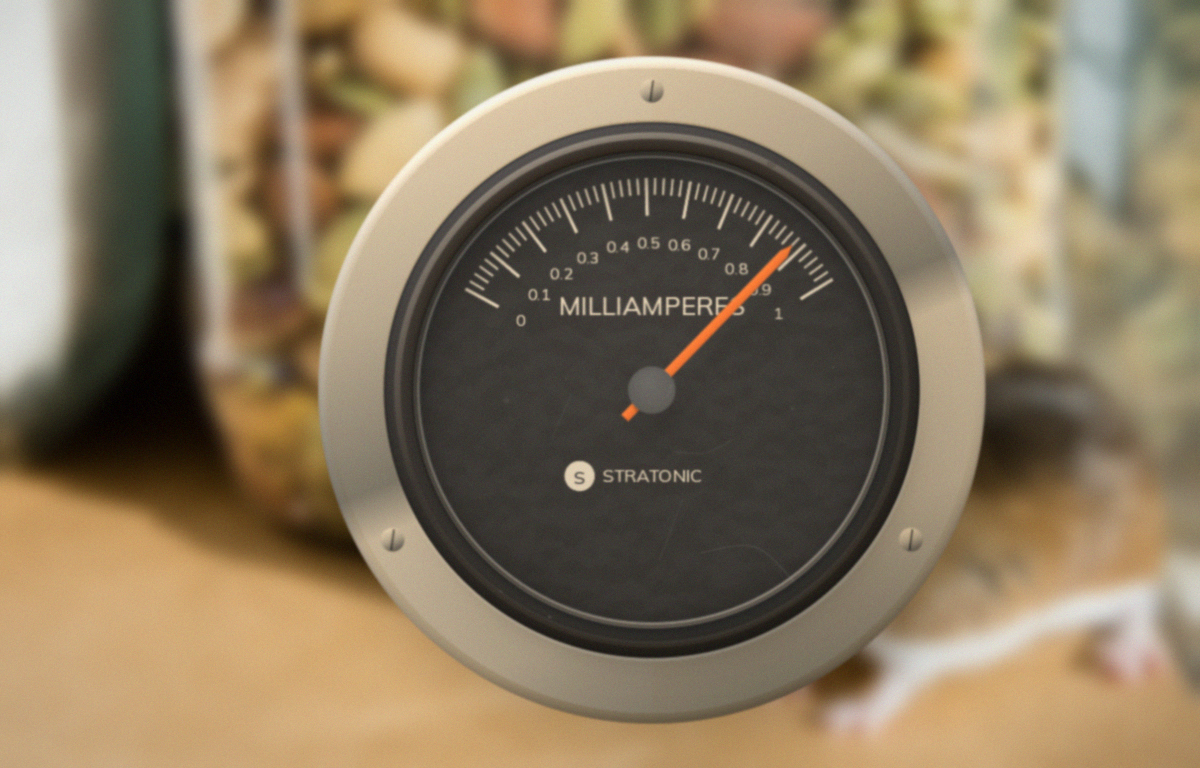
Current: value=0.88 unit=mA
